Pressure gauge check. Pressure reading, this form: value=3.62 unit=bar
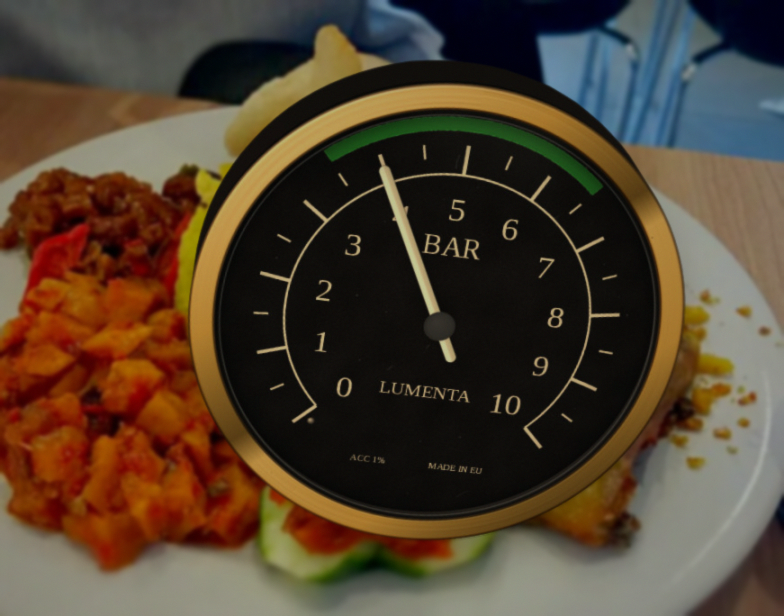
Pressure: value=4 unit=bar
